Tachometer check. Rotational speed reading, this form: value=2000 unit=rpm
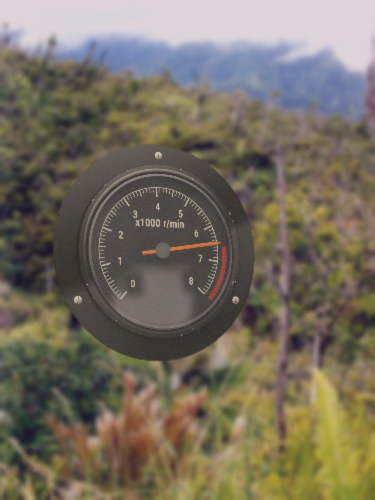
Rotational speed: value=6500 unit=rpm
